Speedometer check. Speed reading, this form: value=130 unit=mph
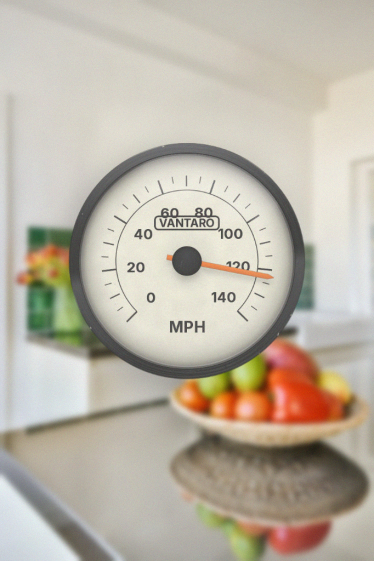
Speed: value=122.5 unit=mph
